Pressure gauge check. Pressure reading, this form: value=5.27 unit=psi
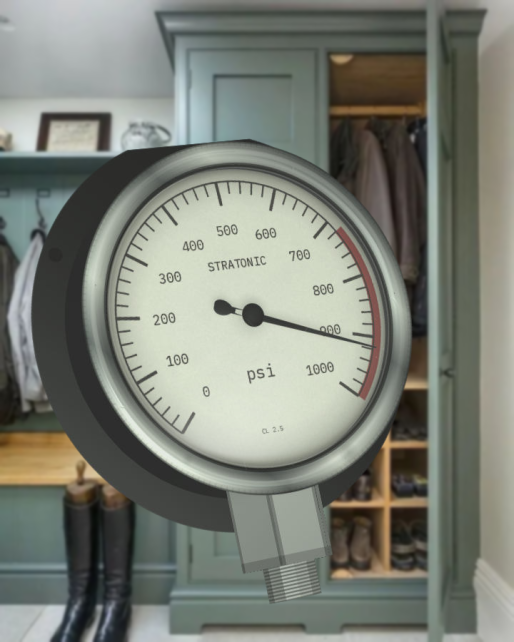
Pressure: value=920 unit=psi
